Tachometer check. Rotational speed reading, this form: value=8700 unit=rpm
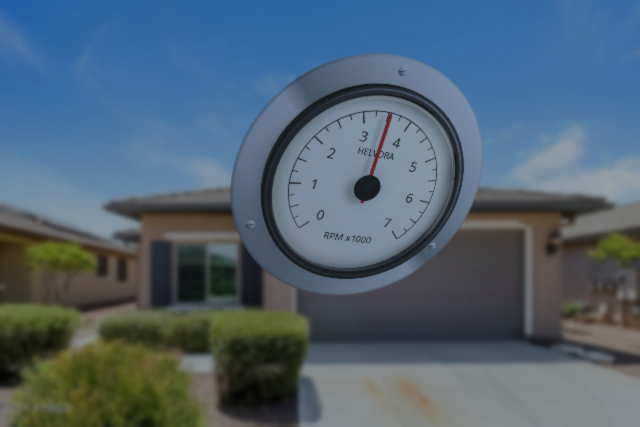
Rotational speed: value=3500 unit=rpm
